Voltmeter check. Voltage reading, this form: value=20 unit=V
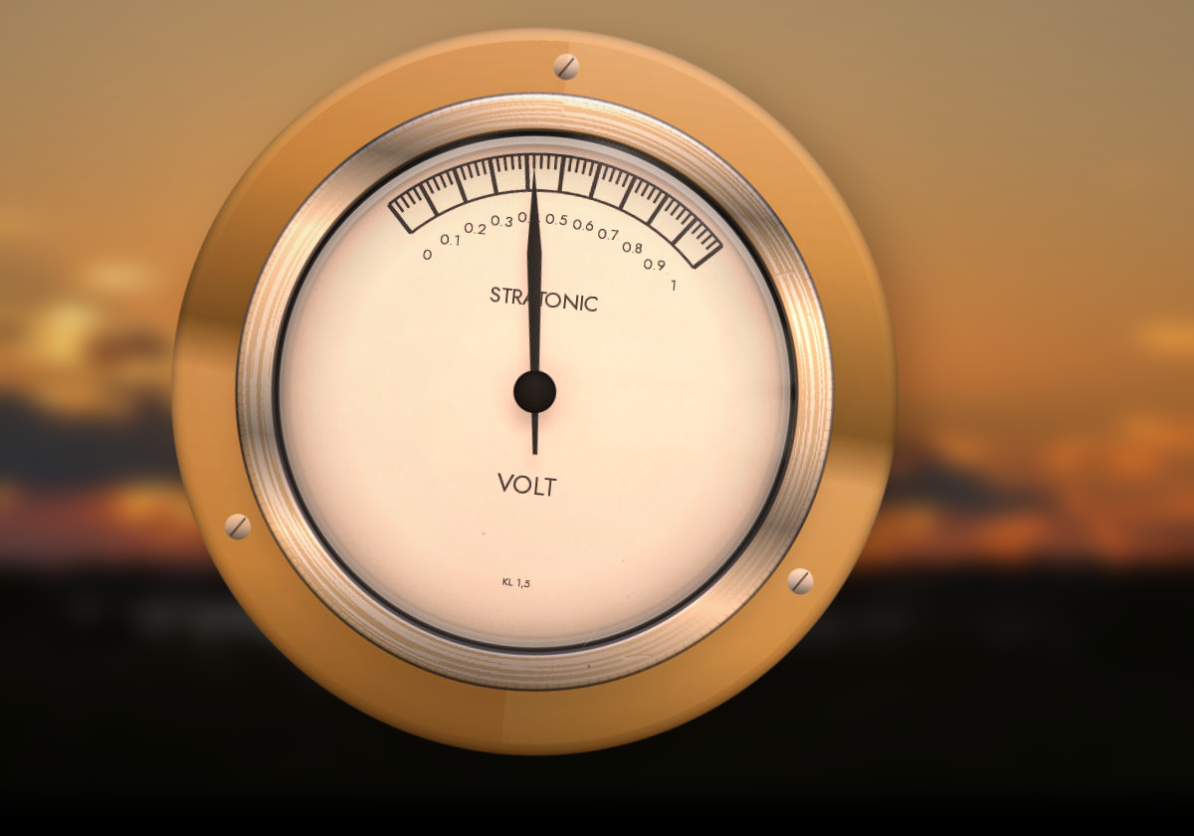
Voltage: value=0.42 unit=V
